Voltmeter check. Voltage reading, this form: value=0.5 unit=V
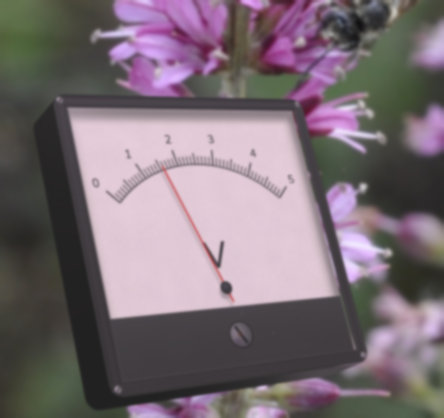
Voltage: value=1.5 unit=V
